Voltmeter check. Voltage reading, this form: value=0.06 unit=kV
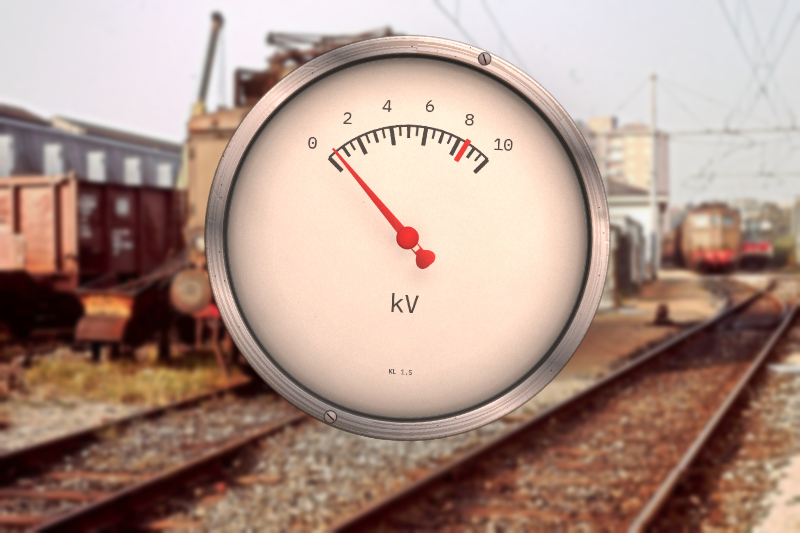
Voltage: value=0.5 unit=kV
